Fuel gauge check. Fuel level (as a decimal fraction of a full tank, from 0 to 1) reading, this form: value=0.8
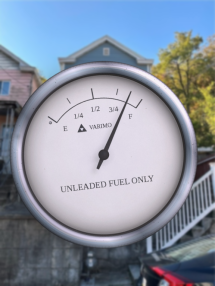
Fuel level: value=0.875
